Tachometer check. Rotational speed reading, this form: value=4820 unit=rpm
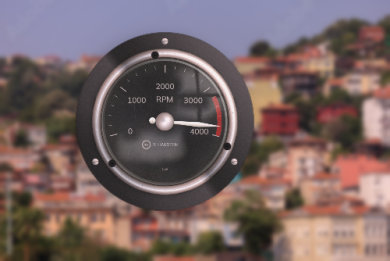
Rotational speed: value=3800 unit=rpm
